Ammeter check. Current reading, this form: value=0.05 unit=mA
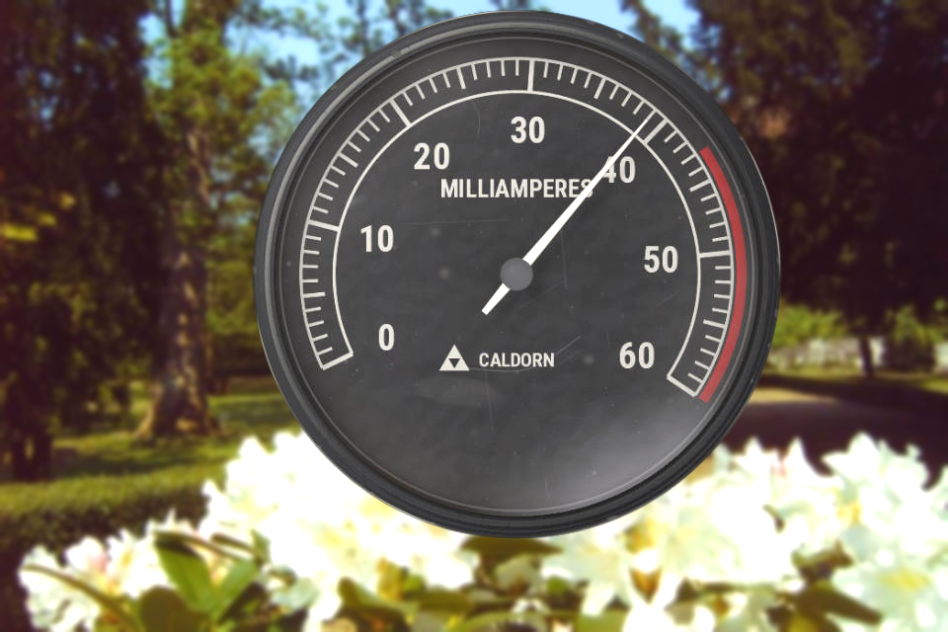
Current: value=39 unit=mA
